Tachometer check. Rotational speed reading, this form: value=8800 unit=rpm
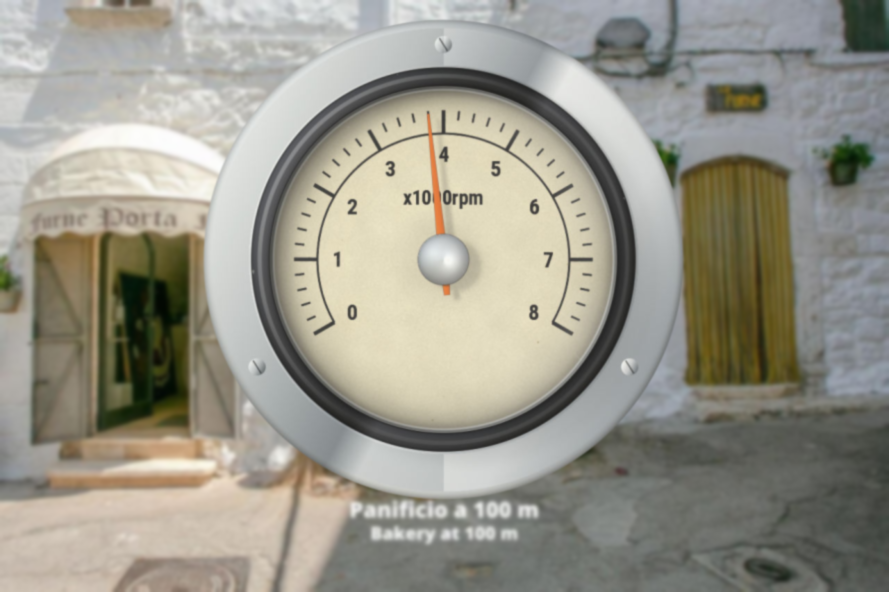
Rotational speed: value=3800 unit=rpm
